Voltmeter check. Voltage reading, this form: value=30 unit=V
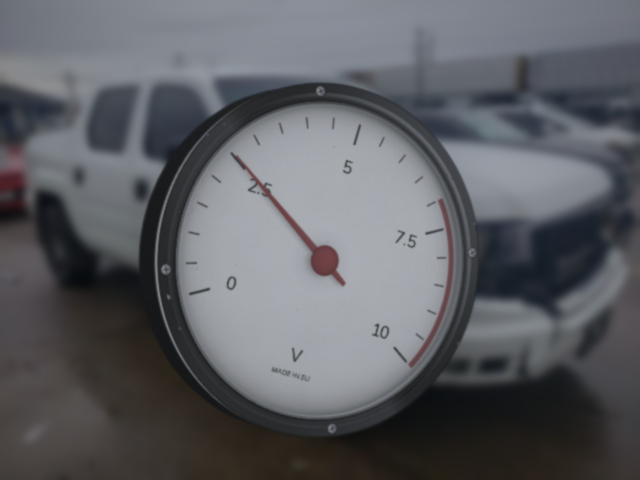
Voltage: value=2.5 unit=V
